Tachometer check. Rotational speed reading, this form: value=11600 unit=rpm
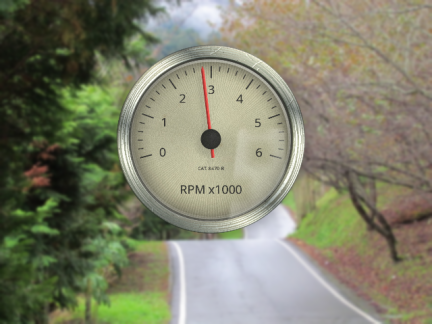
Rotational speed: value=2800 unit=rpm
